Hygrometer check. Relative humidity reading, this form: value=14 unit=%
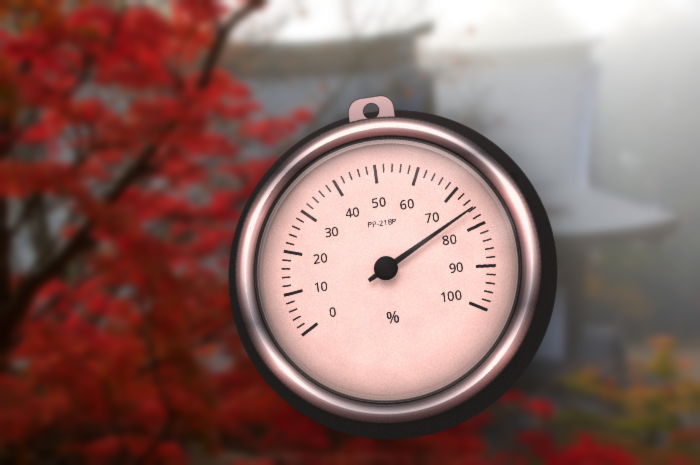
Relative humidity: value=76 unit=%
